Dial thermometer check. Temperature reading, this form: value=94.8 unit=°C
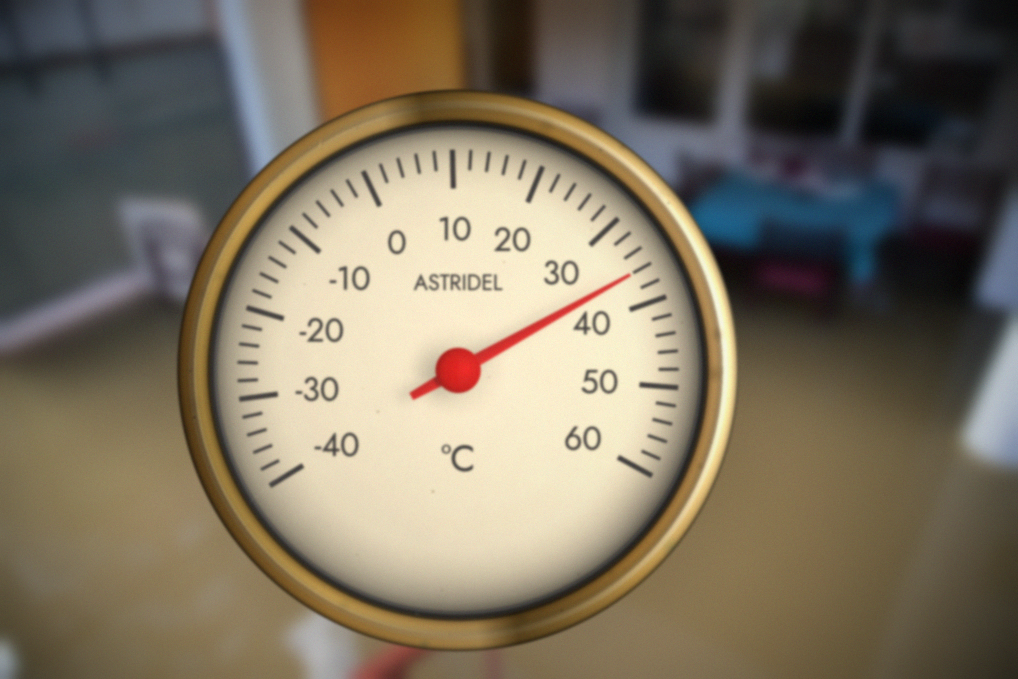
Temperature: value=36 unit=°C
